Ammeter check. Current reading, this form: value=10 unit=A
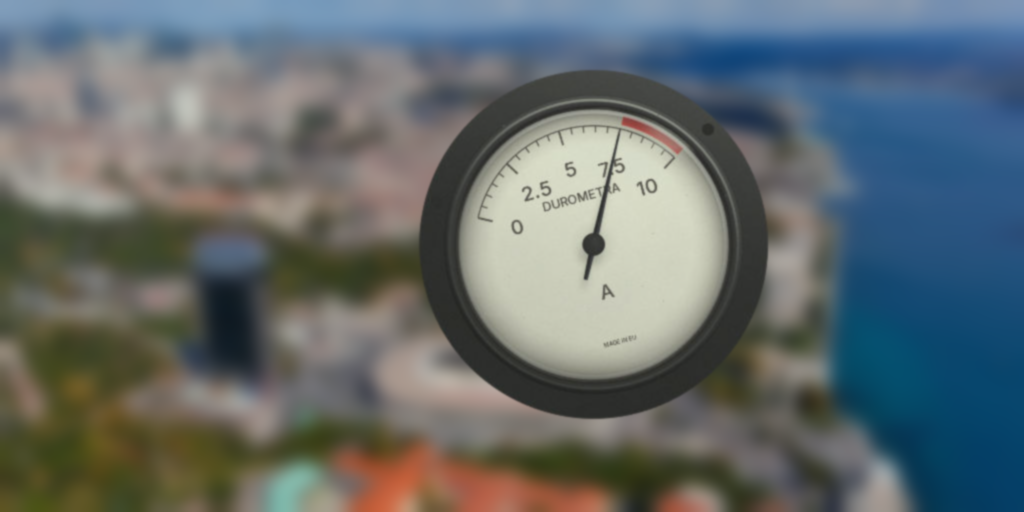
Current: value=7.5 unit=A
